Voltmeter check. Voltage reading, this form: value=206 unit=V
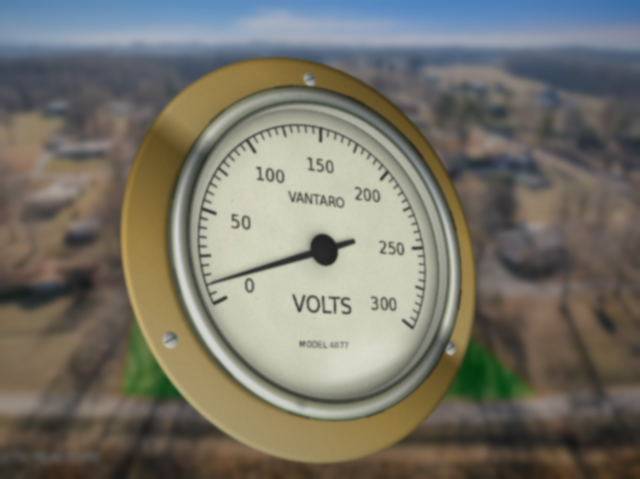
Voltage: value=10 unit=V
